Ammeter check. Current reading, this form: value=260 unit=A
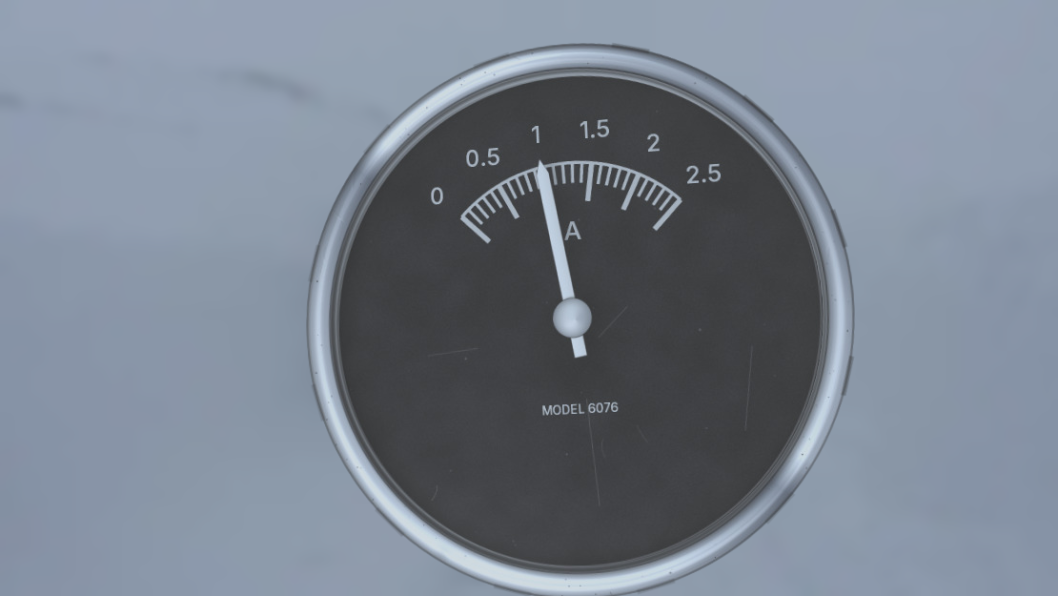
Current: value=1 unit=A
